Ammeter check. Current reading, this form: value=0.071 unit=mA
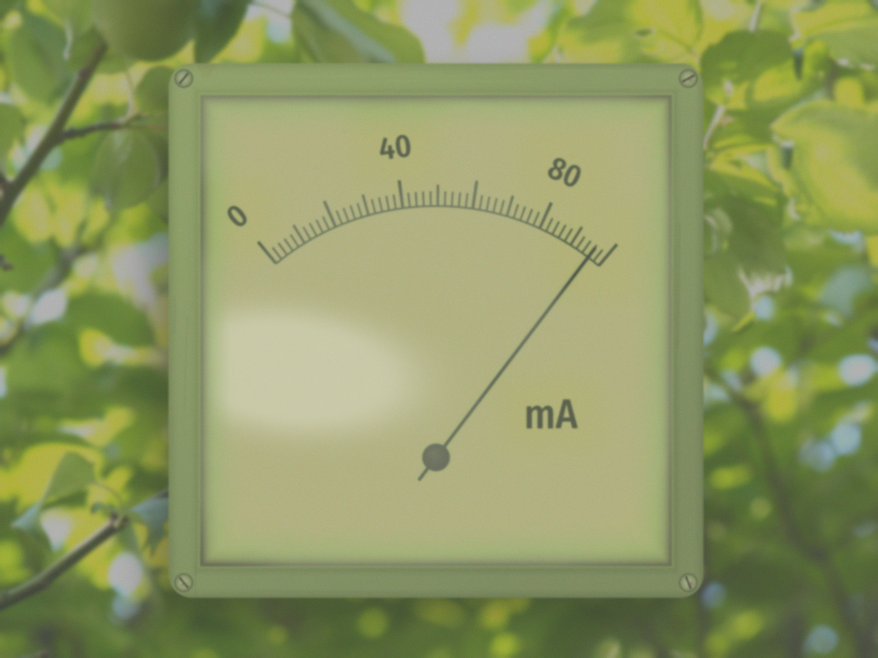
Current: value=96 unit=mA
